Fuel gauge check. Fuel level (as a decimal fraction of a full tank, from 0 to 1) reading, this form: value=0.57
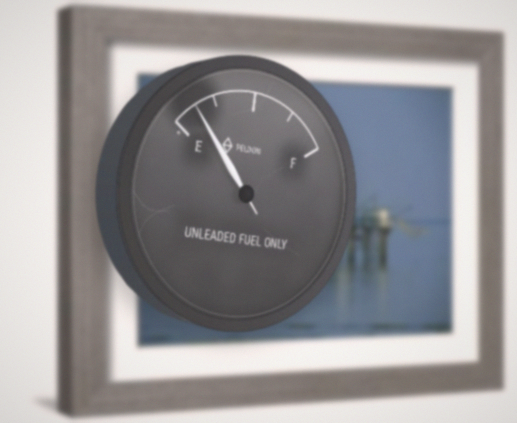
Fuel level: value=0.125
